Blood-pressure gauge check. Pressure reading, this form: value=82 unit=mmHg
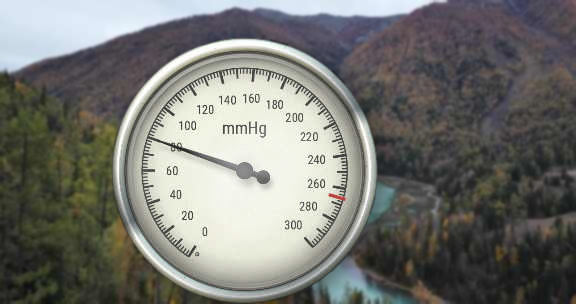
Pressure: value=80 unit=mmHg
